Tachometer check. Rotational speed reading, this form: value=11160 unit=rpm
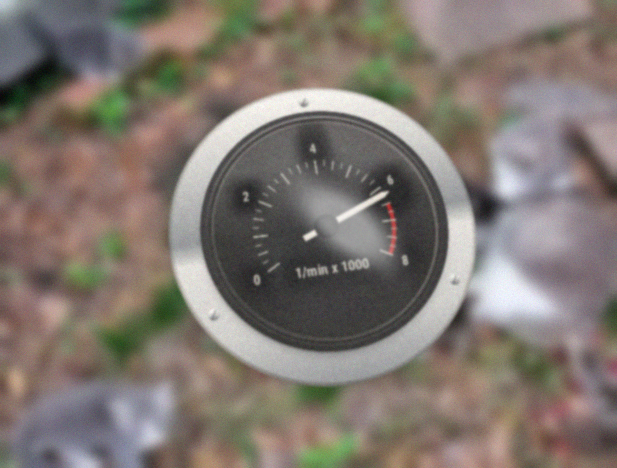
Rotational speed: value=6250 unit=rpm
